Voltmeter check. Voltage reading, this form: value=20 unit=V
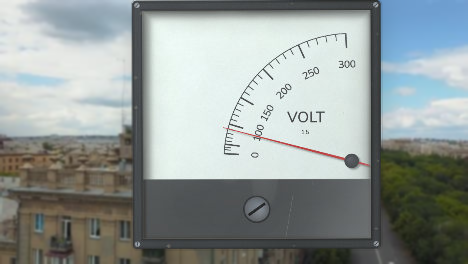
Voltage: value=90 unit=V
